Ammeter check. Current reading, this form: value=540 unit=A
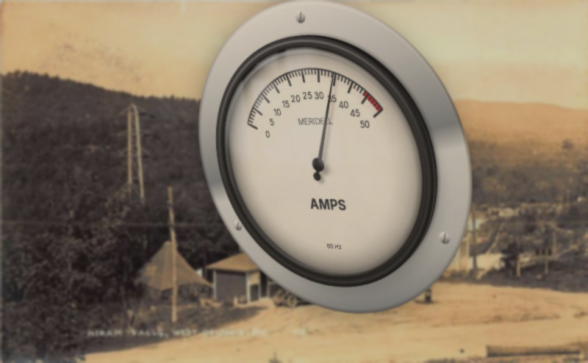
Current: value=35 unit=A
